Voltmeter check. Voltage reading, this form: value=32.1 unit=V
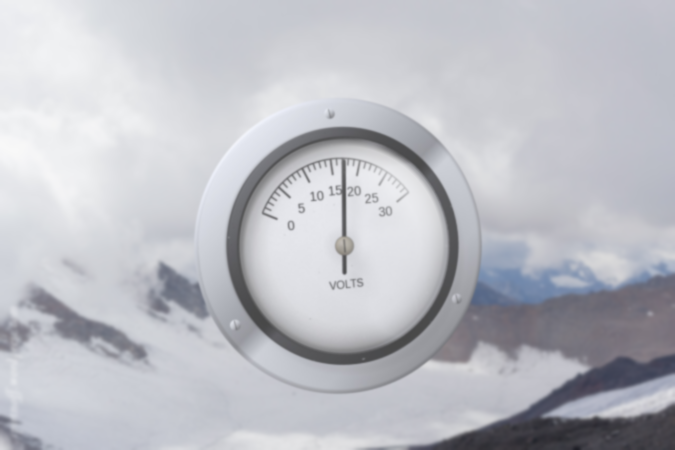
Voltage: value=17 unit=V
